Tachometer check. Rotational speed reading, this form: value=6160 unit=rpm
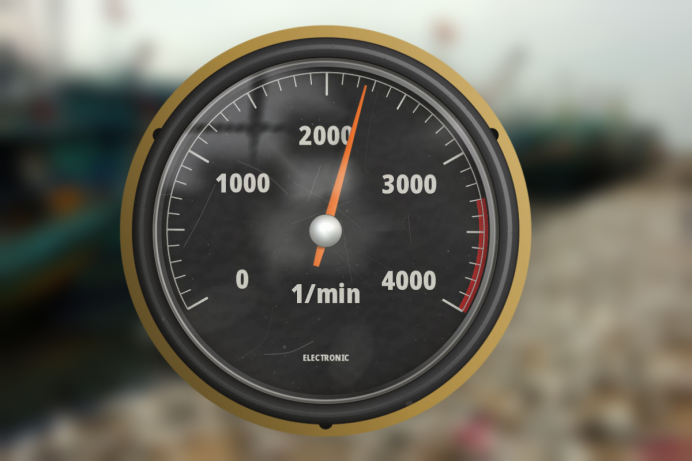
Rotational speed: value=2250 unit=rpm
